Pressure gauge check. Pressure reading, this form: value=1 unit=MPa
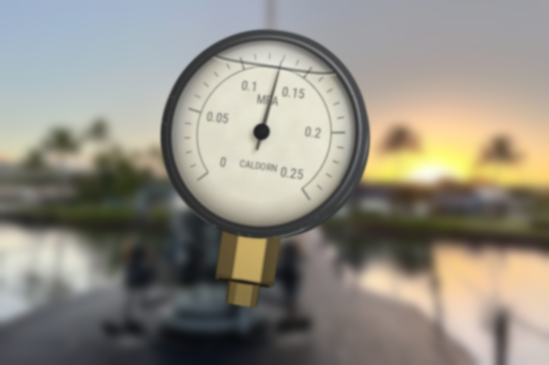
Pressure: value=0.13 unit=MPa
